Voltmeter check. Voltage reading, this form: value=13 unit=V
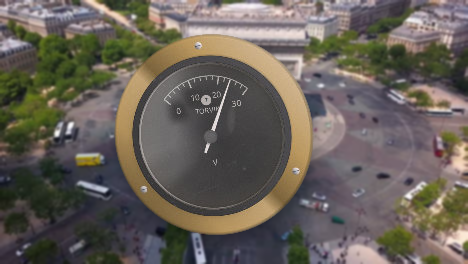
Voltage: value=24 unit=V
